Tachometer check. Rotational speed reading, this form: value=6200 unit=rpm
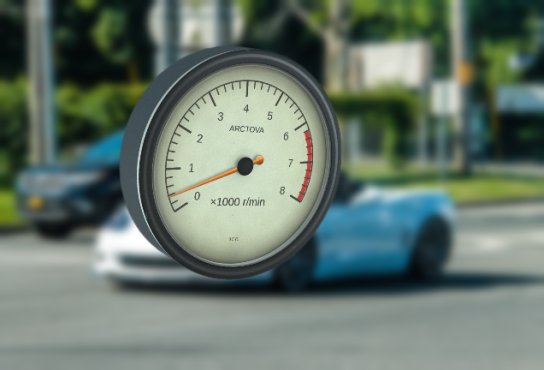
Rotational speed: value=400 unit=rpm
